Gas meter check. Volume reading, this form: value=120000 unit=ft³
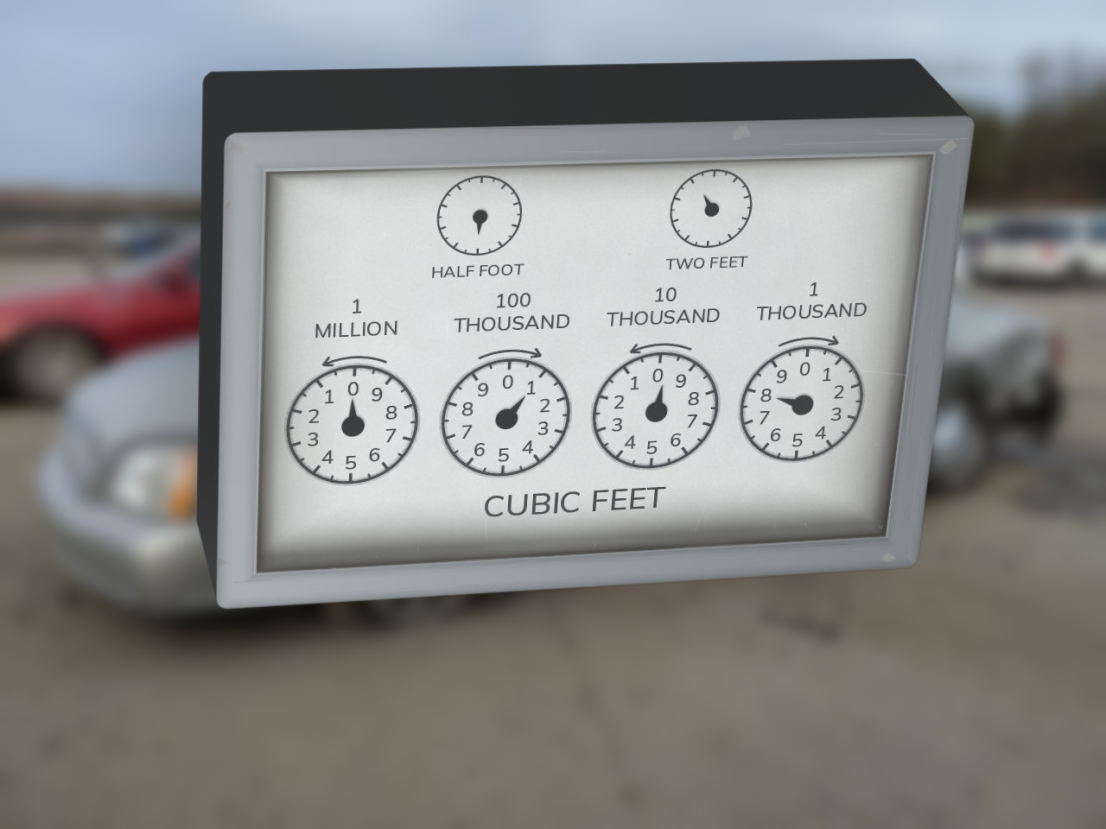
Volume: value=9800 unit=ft³
